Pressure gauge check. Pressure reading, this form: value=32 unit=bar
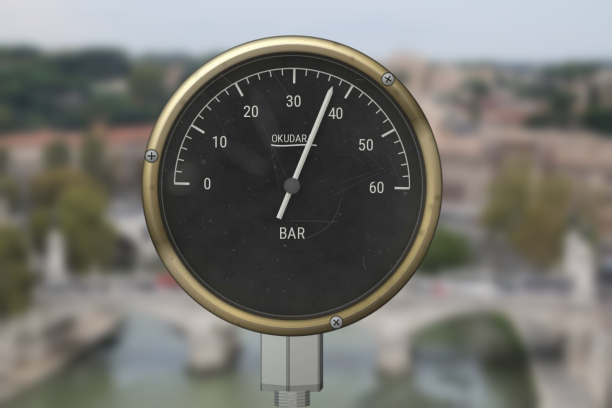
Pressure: value=37 unit=bar
